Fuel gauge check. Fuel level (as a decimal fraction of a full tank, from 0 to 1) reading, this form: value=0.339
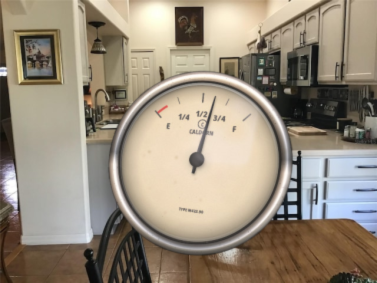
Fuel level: value=0.625
